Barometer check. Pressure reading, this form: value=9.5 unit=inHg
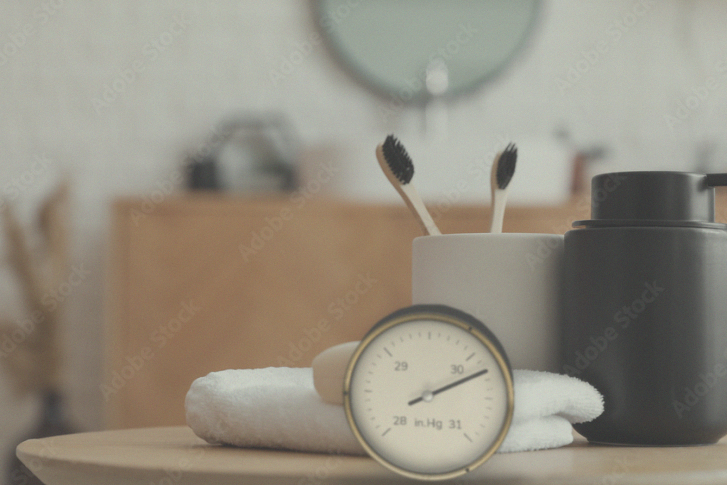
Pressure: value=30.2 unit=inHg
